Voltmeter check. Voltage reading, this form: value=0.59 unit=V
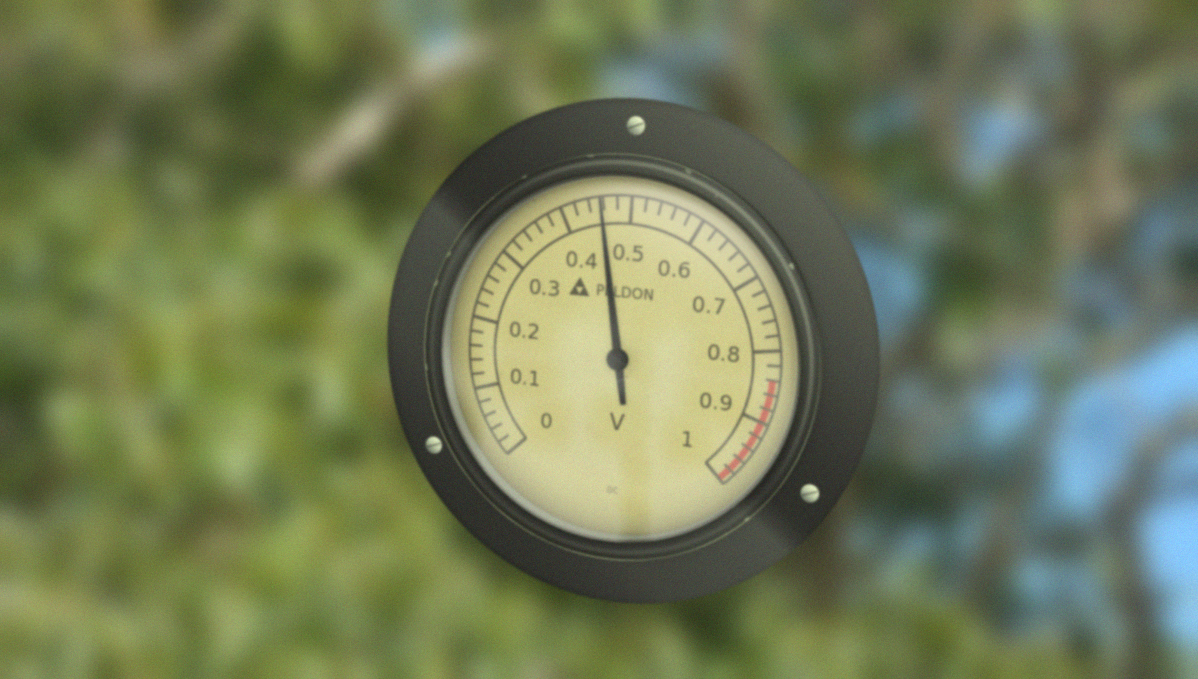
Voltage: value=0.46 unit=V
